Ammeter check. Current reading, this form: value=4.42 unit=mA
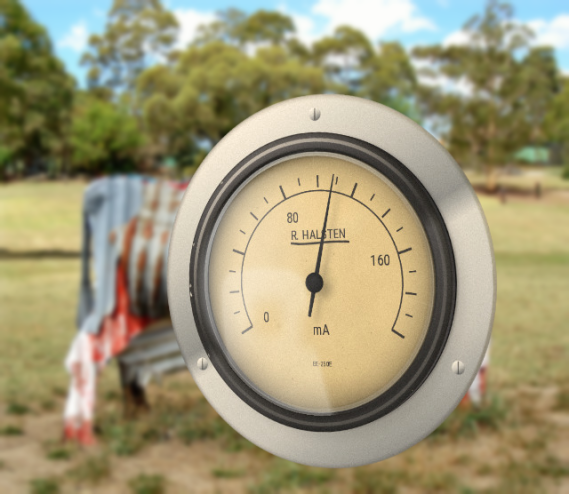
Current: value=110 unit=mA
